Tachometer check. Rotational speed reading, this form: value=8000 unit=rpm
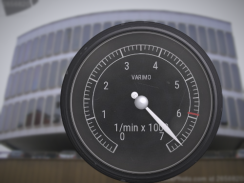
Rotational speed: value=6700 unit=rpm
